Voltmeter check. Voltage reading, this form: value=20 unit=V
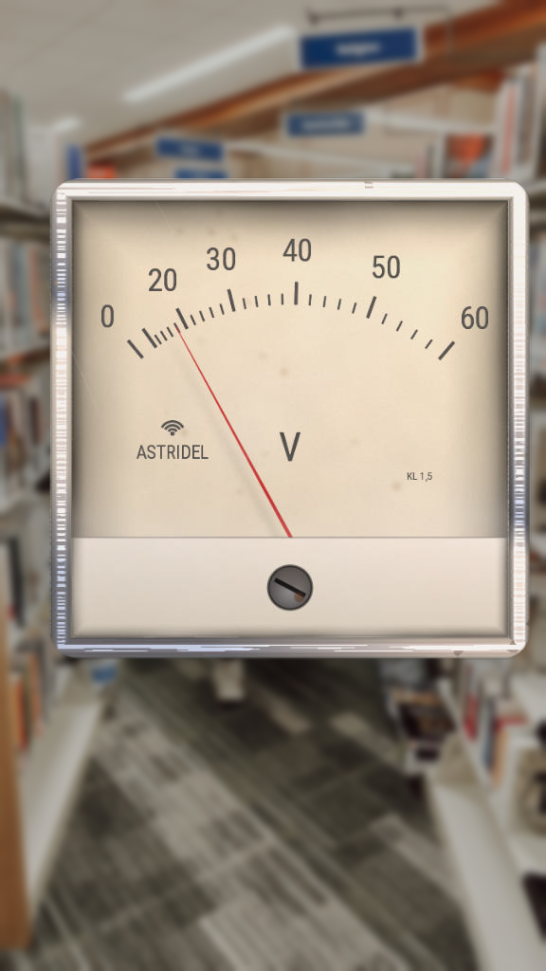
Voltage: value=18 unit=V
